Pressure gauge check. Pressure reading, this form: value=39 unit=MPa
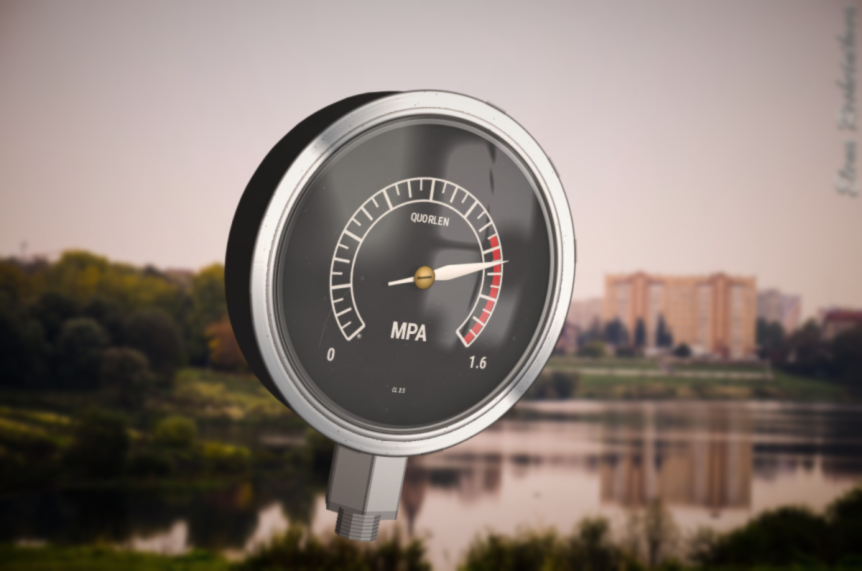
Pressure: value=1.25 unit=MPa
